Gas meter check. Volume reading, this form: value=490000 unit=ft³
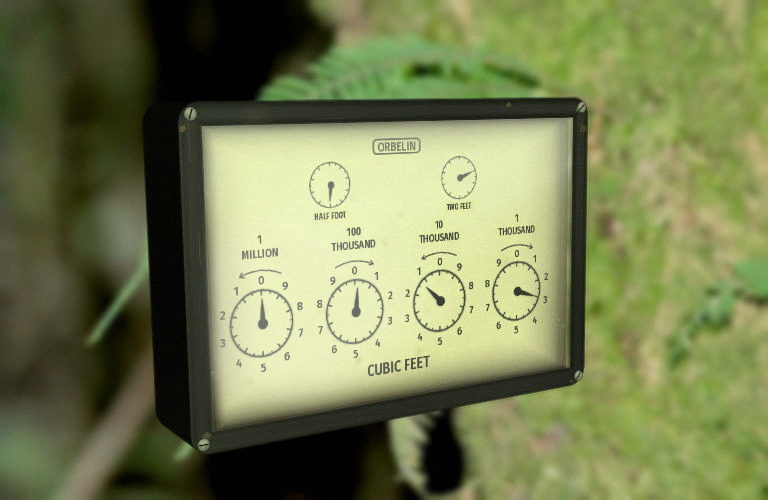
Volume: value=1300 unit=ft³
